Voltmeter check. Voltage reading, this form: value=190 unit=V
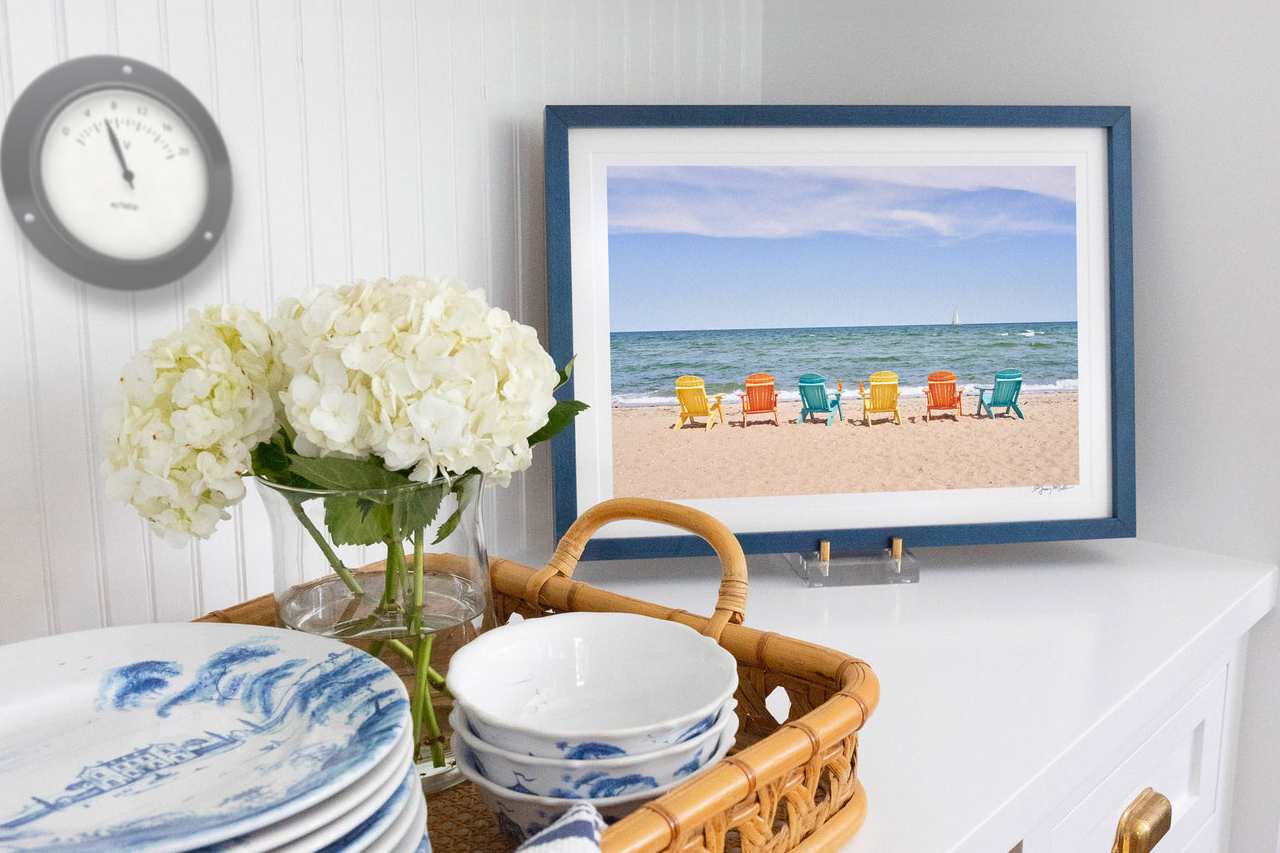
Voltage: value=6 unit=V
